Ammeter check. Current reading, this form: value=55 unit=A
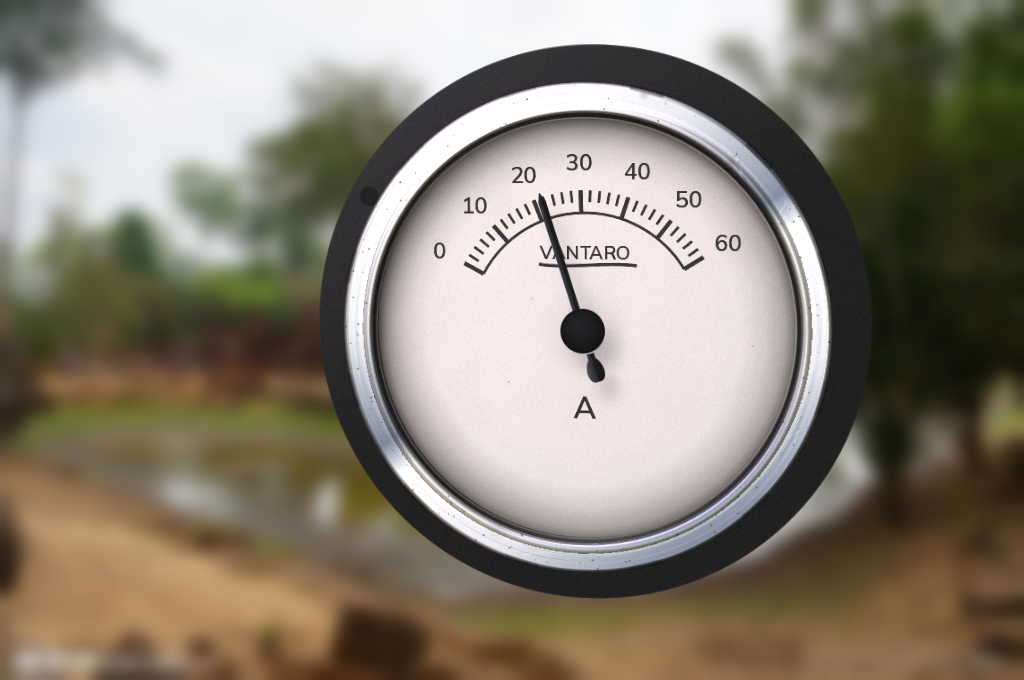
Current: value=22 unit=A
